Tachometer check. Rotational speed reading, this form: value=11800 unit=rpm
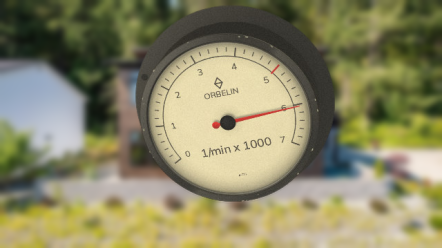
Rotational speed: value=6000 unit=rpm
